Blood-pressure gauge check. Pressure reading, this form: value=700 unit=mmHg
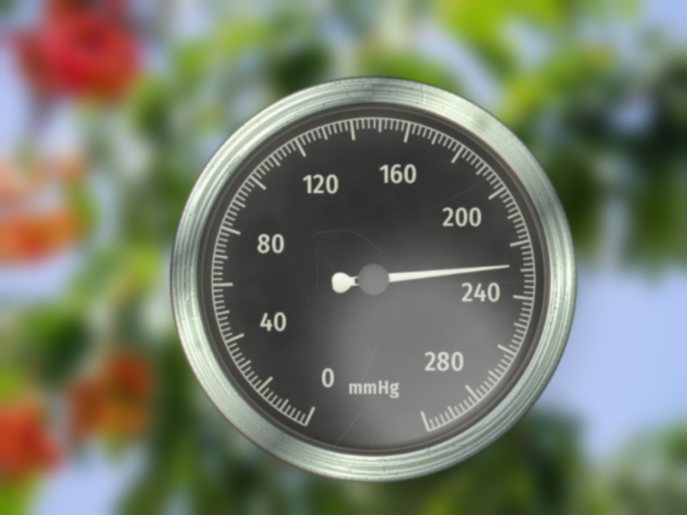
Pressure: value=228 unit=mmHg
